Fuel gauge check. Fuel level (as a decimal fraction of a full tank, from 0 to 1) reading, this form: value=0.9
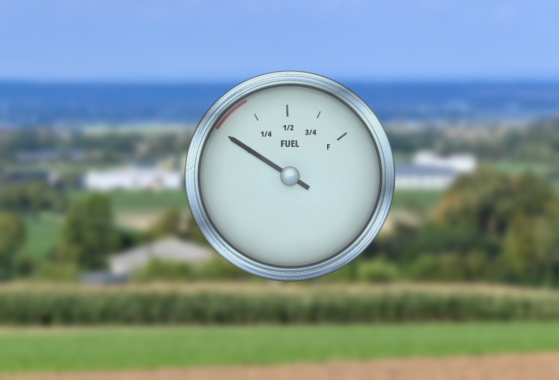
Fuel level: value=0
